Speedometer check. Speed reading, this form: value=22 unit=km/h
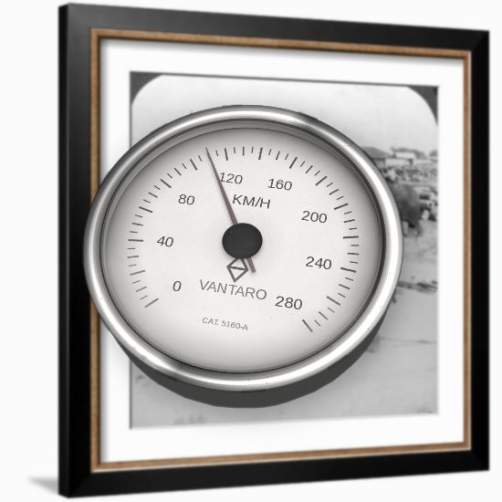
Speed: value=110 unit=km/h
